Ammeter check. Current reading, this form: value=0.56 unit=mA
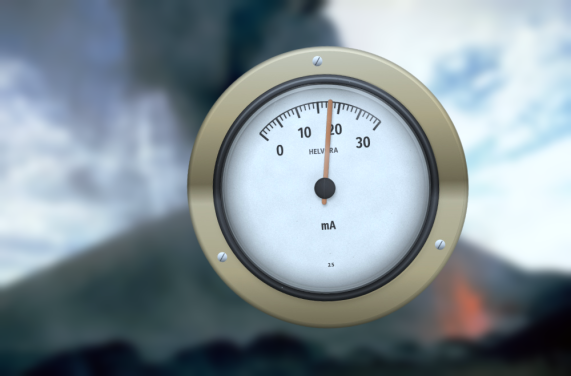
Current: value=18 unit=mA
